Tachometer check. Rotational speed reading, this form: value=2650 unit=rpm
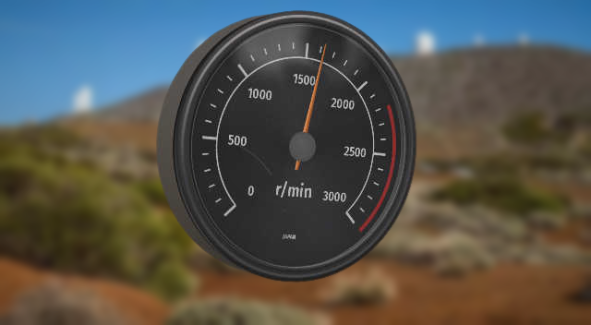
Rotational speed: value=1600 unit=rpm
